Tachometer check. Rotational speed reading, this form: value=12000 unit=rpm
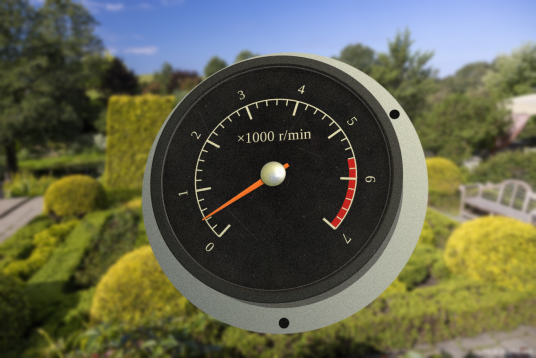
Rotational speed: value=400 unit=rpm
